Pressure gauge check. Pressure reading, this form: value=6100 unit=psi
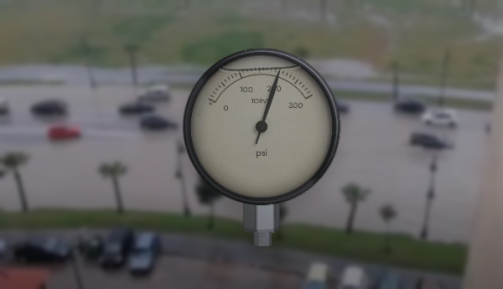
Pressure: value=200 unit=psi
